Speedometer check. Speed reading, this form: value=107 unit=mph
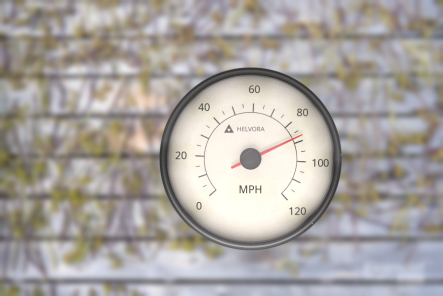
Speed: value=87.5 unit=mph
